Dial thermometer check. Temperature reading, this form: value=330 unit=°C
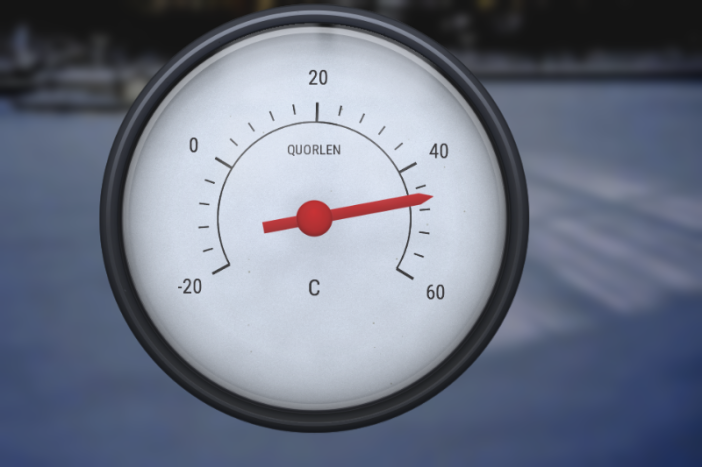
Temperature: value=46 unit=°C
